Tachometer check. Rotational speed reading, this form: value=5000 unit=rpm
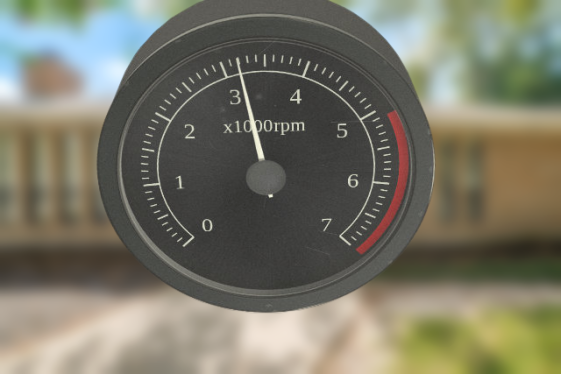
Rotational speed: value=3200 unit=rpm
